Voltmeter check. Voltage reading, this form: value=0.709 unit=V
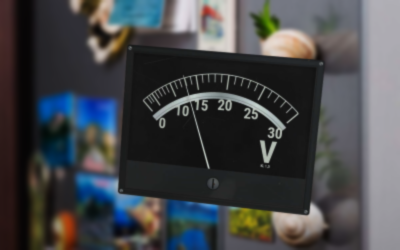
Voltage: value=13 unit=V
